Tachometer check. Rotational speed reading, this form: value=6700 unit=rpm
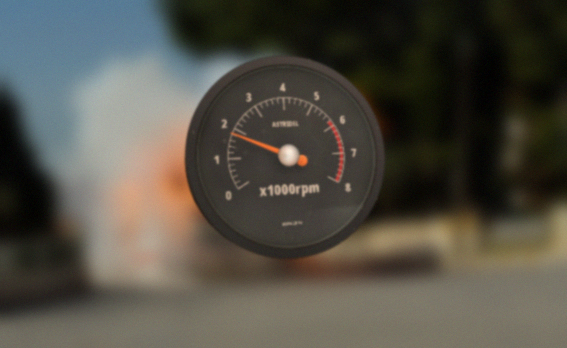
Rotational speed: value=1800 unit=rpm
